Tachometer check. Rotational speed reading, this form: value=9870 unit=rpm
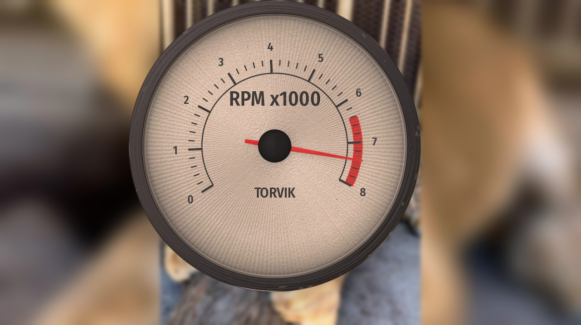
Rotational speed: value=7400 unit=rpm
